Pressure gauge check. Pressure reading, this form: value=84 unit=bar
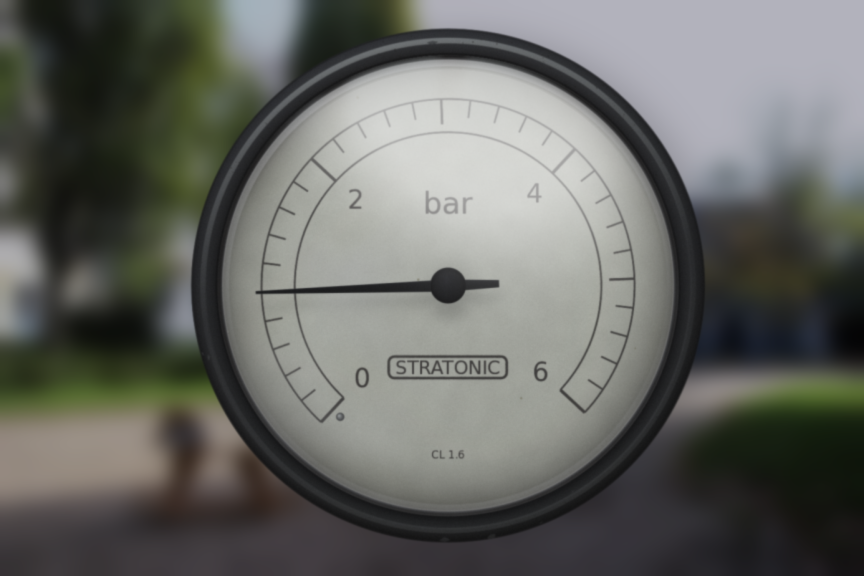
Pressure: value=1 unit=bar
